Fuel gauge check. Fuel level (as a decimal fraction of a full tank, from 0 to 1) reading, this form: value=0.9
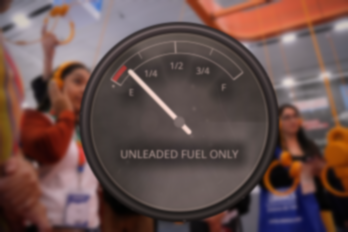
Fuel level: value=0.125
